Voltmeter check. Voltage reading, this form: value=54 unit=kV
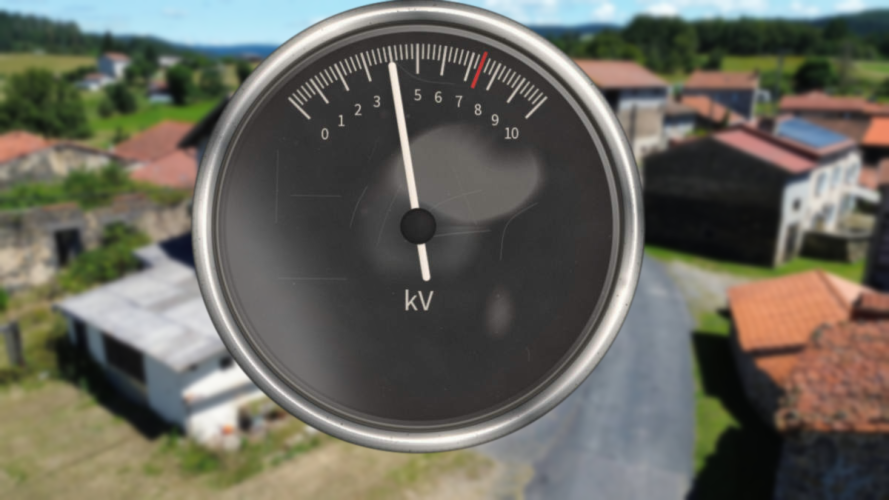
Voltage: value=4 unit=kV
